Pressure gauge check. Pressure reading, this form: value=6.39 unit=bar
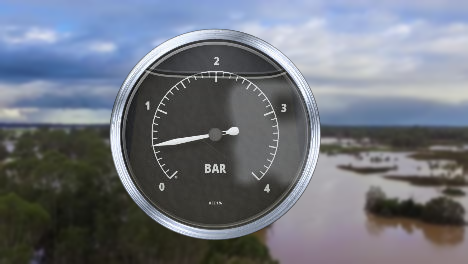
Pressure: value=0.5 unit=bar
